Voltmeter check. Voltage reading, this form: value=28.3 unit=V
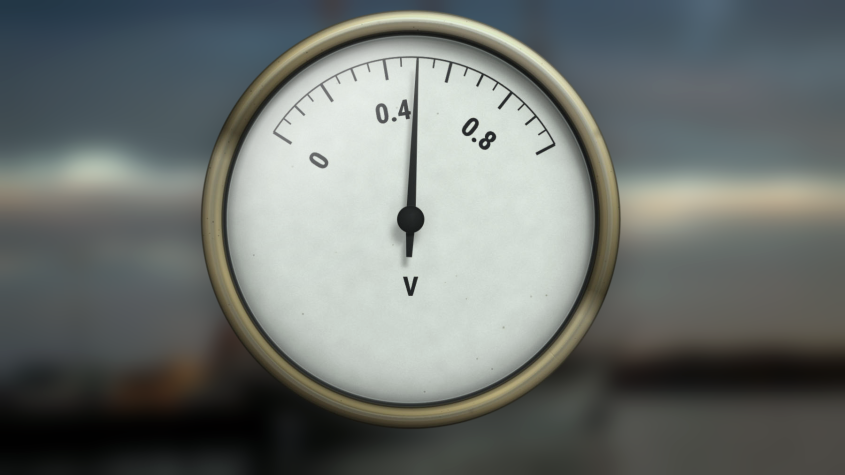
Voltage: value=0.5 unit=V
